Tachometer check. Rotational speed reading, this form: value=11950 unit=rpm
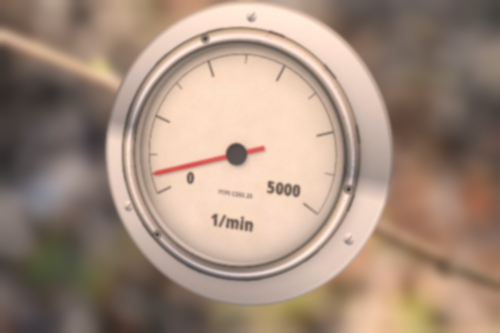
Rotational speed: value=250 unit=rpm
